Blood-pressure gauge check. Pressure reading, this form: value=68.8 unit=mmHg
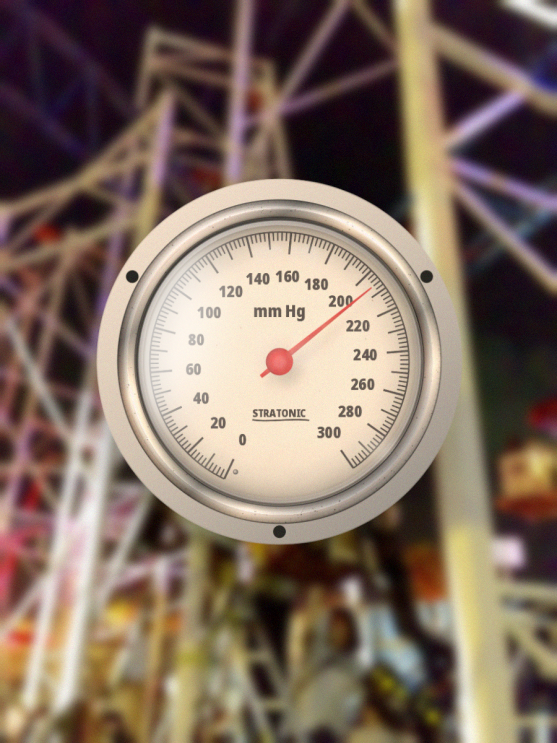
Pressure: value=206 unit=mmHg
